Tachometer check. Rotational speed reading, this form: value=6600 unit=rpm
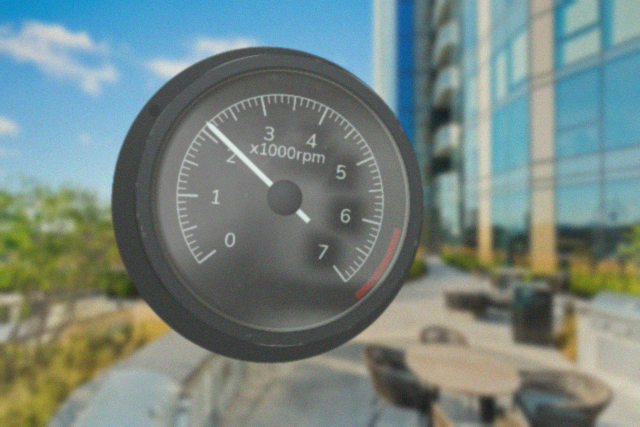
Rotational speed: value=2100 unit=rpm
